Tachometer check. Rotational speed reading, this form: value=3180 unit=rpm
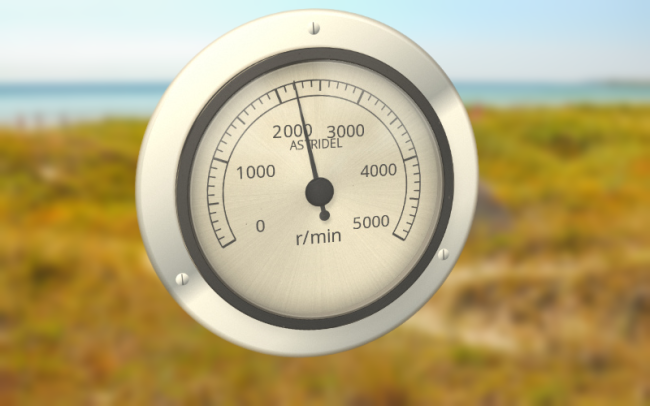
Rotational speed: value=2200 unit=rpm
